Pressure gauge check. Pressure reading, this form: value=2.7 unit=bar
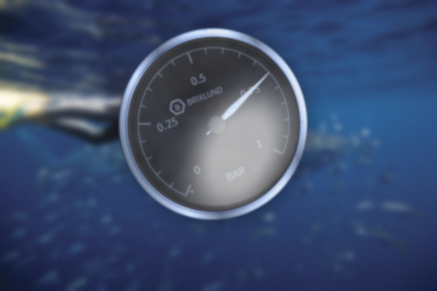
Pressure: value=0.75 unit=bar
